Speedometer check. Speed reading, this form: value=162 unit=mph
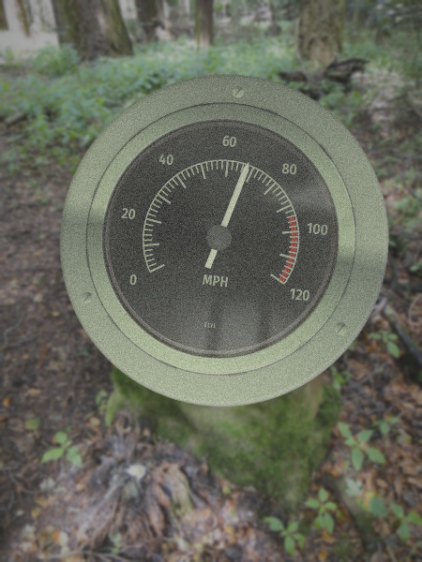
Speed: value=68 unit=mph
